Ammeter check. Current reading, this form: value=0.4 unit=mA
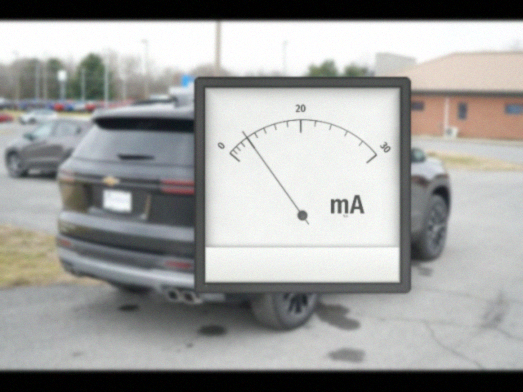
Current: value=10 unit=mA
